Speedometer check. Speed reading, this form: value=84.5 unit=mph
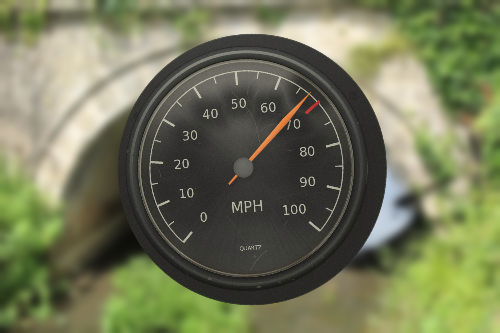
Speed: value=67.5 unit=mph
